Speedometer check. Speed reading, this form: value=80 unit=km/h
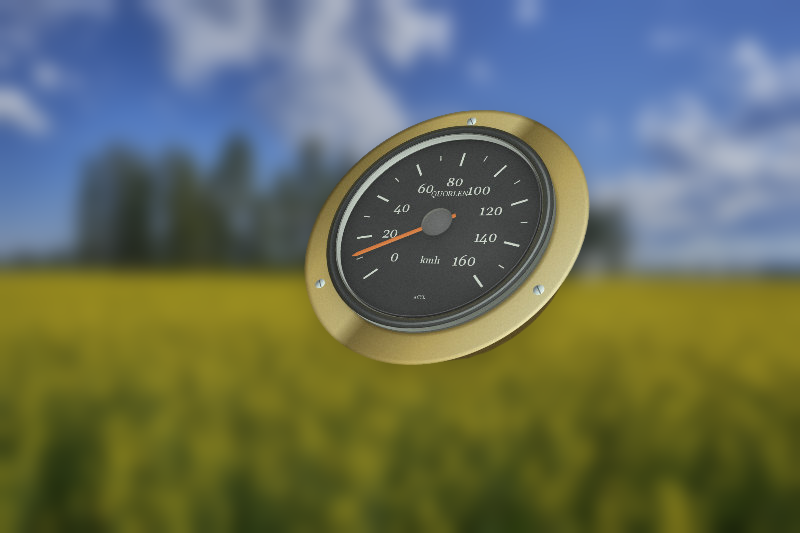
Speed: value=10 unit=km/h
